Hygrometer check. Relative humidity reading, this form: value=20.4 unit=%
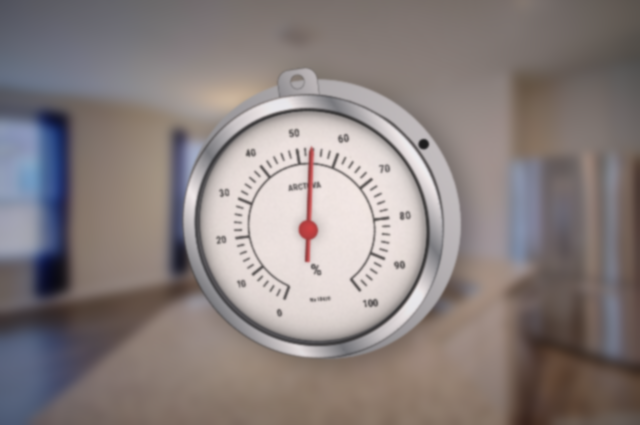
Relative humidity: value=54 unit=%
